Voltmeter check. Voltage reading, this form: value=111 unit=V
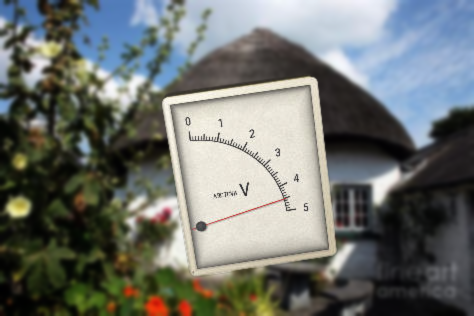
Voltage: value=4.5 unit=V
